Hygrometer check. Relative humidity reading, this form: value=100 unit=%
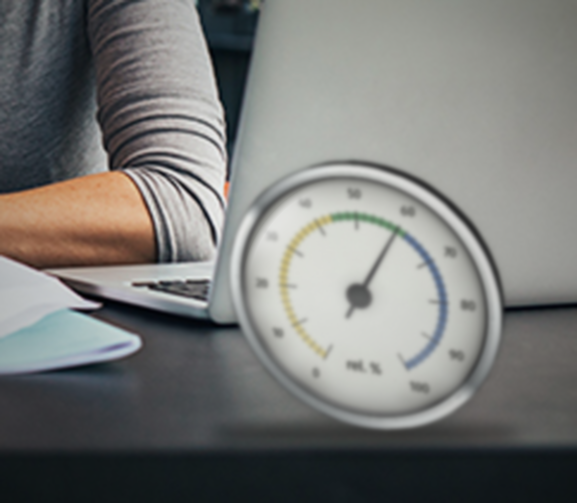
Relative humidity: value=60 unit=%
